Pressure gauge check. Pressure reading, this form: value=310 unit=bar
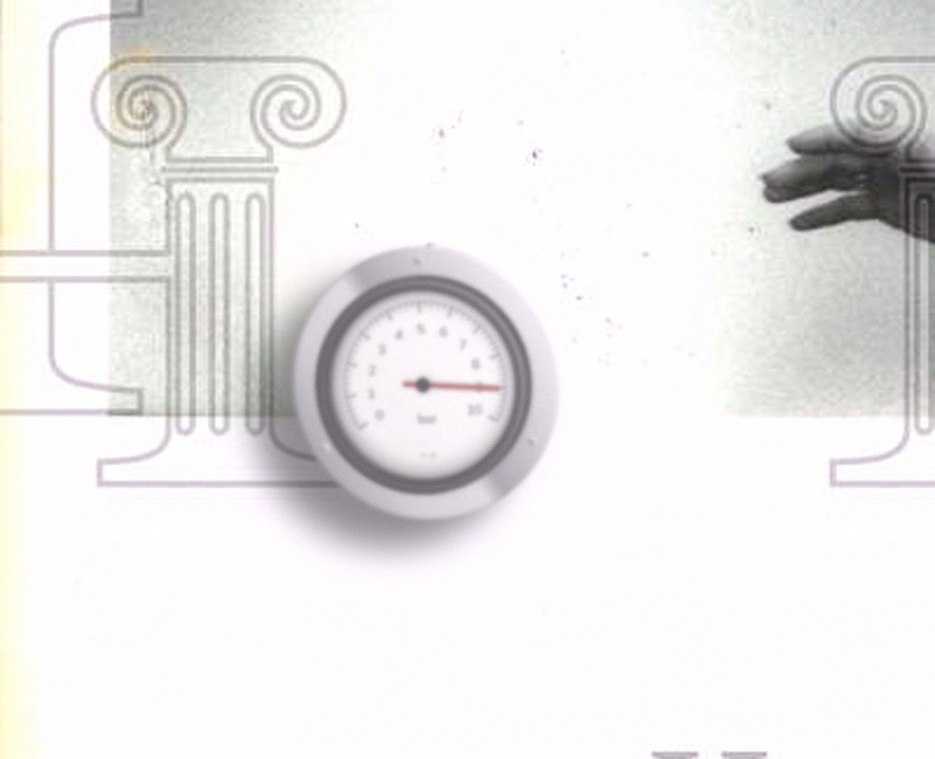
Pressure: value=9 unit=bar
